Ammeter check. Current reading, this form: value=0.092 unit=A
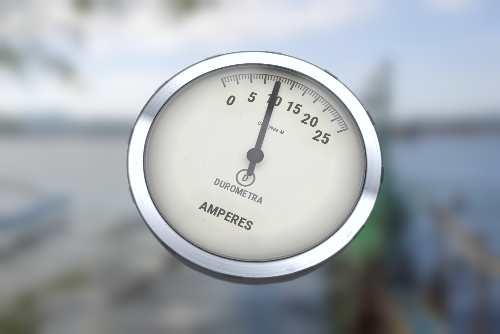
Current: value=10 unit=A
